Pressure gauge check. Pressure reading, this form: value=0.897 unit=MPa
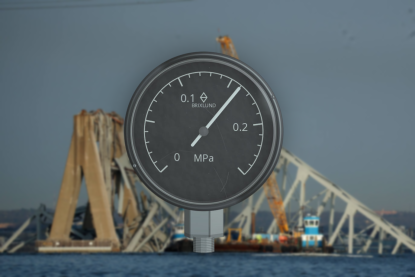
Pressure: value=0.16 unit=MPa
